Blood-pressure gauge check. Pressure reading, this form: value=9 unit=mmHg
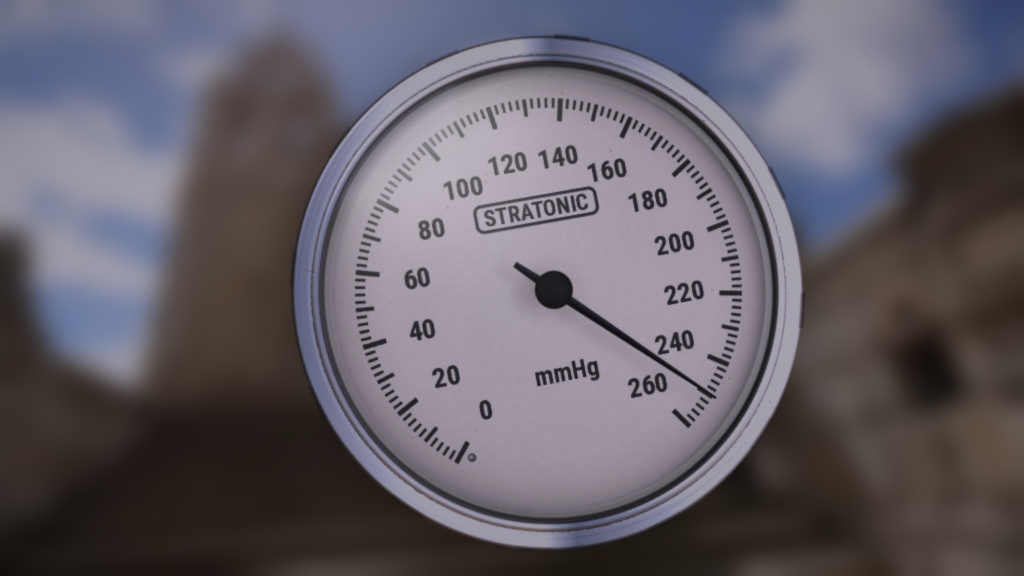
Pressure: value=250 unit=mmHg
